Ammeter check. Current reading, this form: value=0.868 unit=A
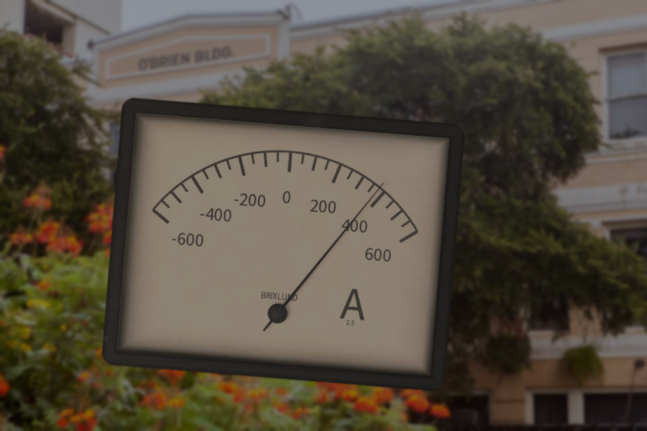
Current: value=375 unit=A
